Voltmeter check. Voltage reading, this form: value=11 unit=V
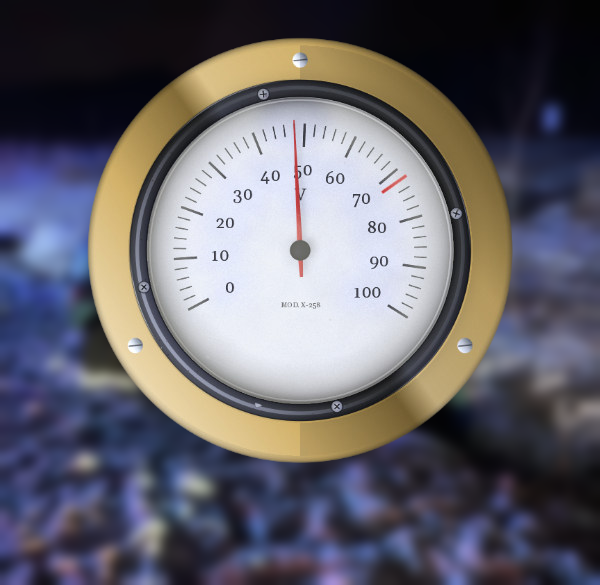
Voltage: value=48 unit=V
